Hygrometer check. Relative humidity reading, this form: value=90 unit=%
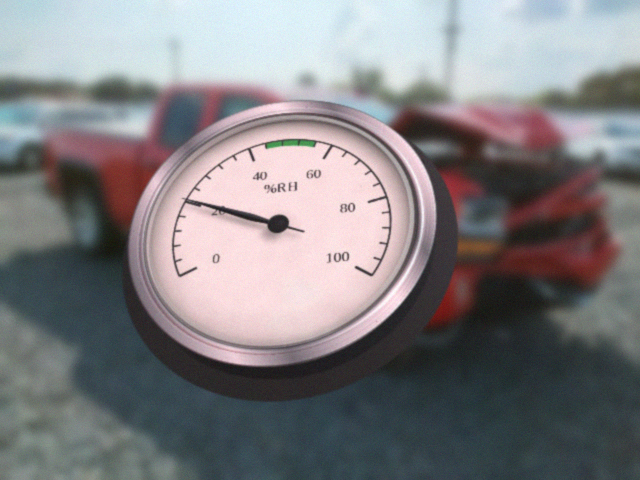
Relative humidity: value=20 unit=%
